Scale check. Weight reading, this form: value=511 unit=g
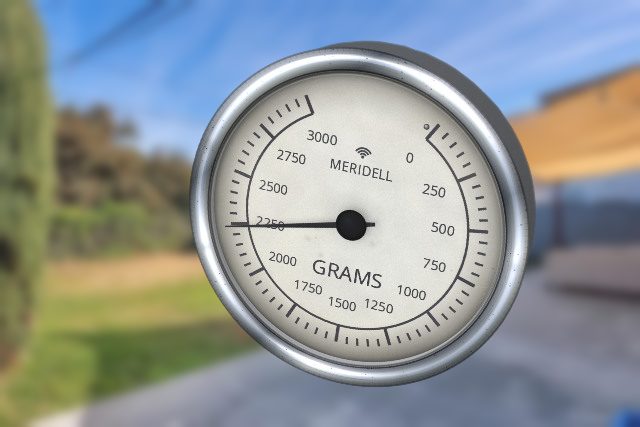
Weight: value=2250 unit=g
